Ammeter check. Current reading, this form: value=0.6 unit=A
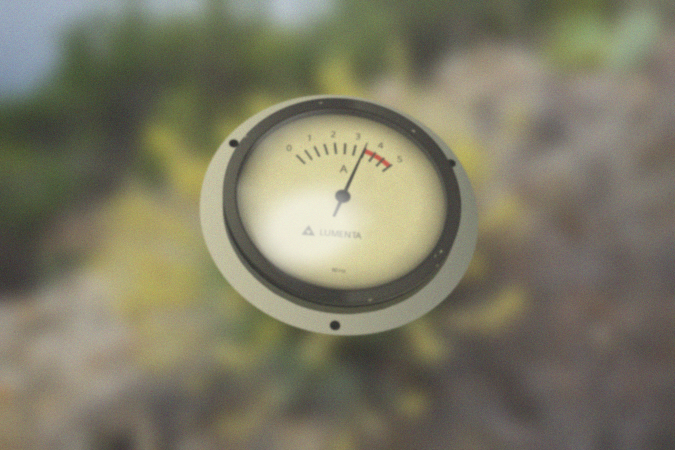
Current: value=3.5 unit=A
